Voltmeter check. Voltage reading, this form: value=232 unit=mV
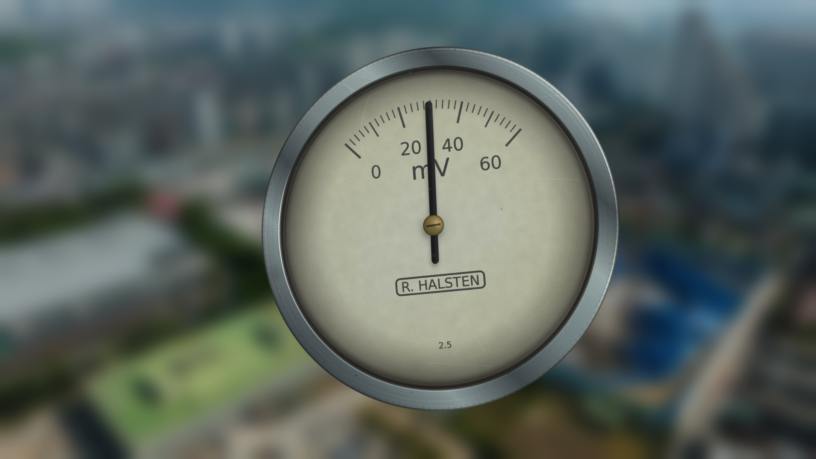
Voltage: value=30 unit=mV
